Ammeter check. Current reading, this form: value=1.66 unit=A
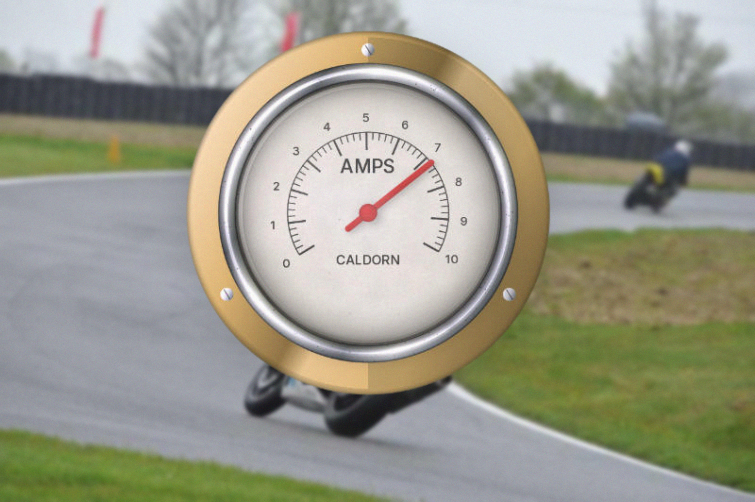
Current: value=7.2 unit=A
